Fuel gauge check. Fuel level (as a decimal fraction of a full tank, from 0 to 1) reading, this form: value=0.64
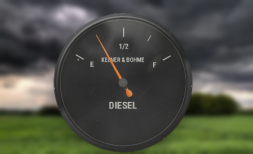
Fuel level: value=0.25
